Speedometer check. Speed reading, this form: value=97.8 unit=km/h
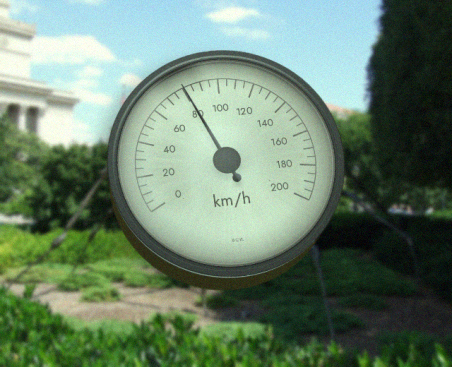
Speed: value=80 unit=km/h
